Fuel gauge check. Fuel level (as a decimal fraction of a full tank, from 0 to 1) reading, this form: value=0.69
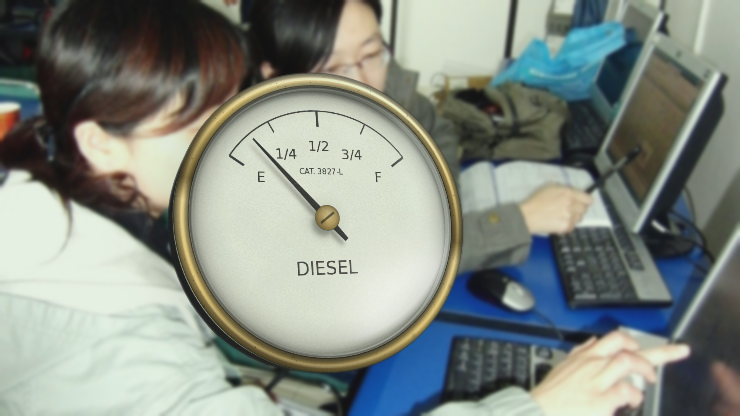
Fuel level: value=0.125
